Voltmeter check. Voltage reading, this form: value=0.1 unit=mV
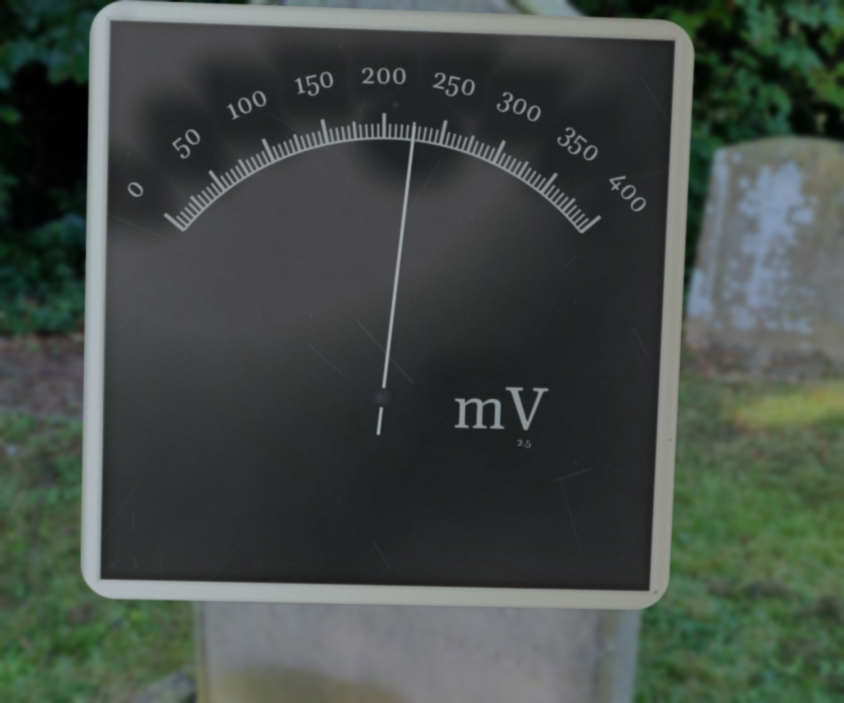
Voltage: value=225 unit=mV
